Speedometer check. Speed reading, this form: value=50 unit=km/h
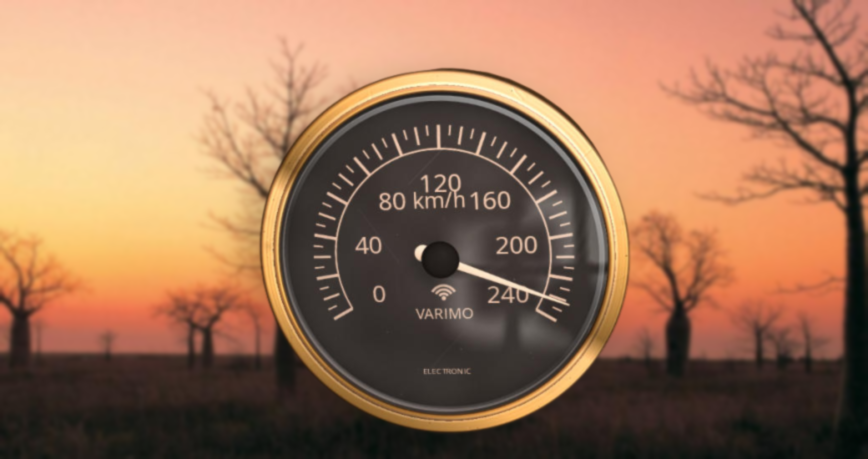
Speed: value=230 unit=km/h
